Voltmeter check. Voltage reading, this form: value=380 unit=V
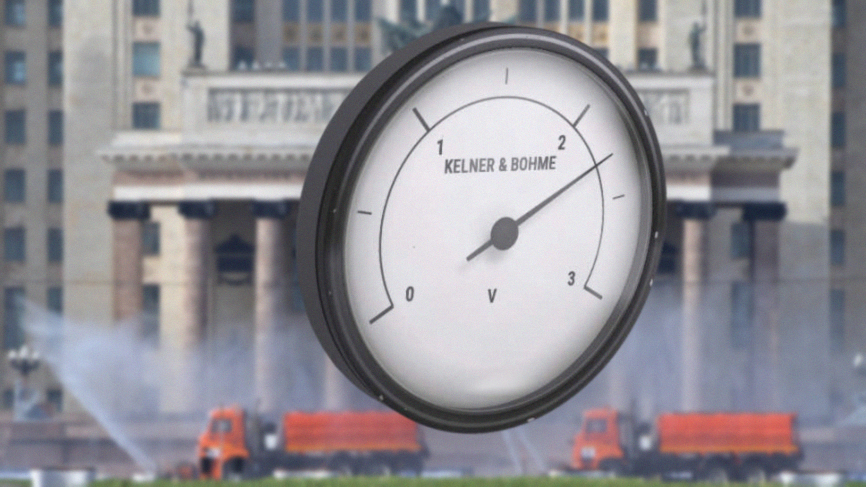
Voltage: value=2.25 unit=V
